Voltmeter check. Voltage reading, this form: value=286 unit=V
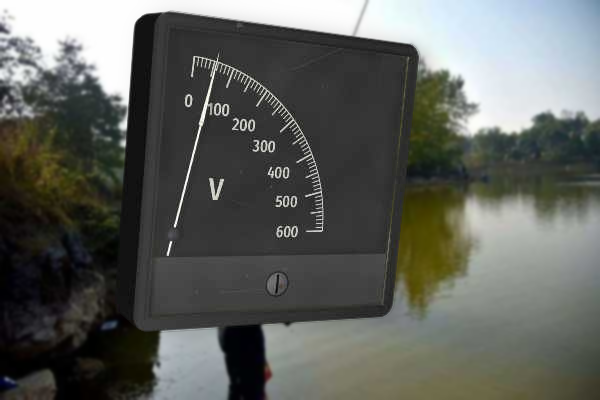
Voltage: value=50 unit=V
